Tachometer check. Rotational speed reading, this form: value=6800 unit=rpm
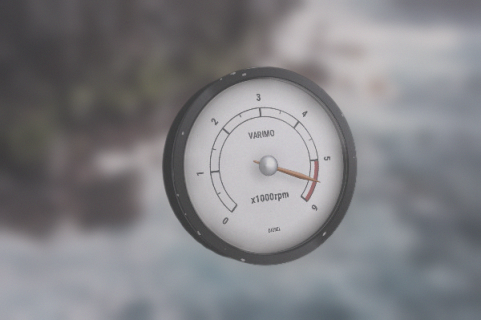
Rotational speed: value=5500 unit=rpm
